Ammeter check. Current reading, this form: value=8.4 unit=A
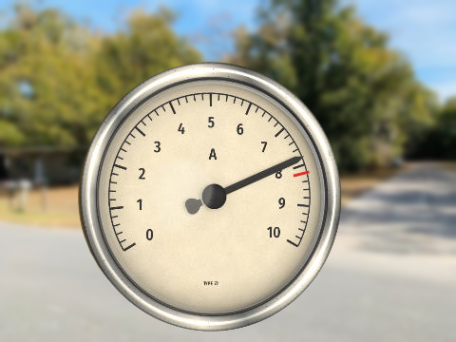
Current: value=7.8 unit=A
